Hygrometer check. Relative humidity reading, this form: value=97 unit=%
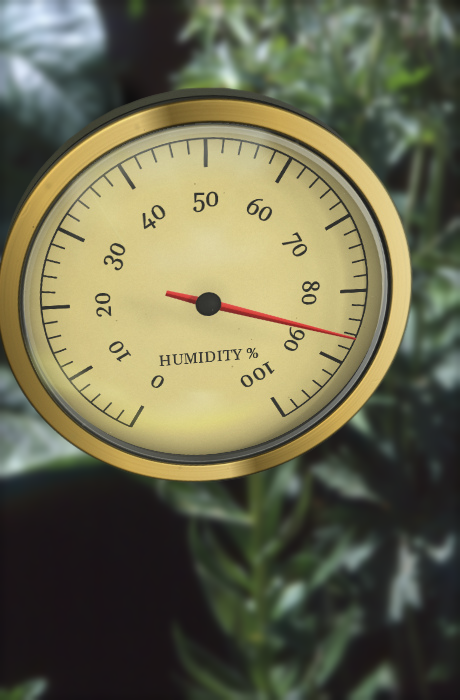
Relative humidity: value=86 unit=%
